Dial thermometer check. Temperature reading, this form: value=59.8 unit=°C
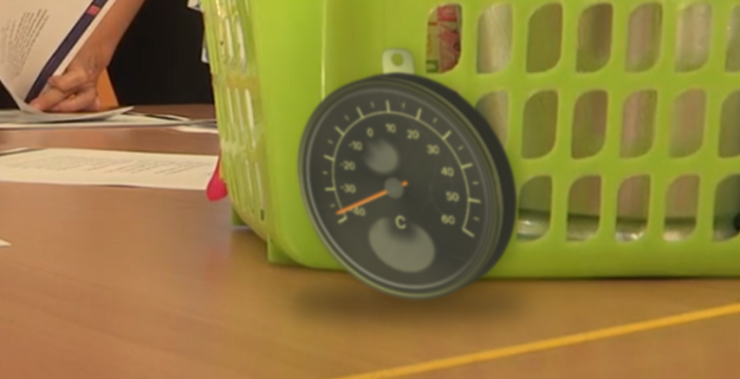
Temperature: value=-37.5 unit=°C
